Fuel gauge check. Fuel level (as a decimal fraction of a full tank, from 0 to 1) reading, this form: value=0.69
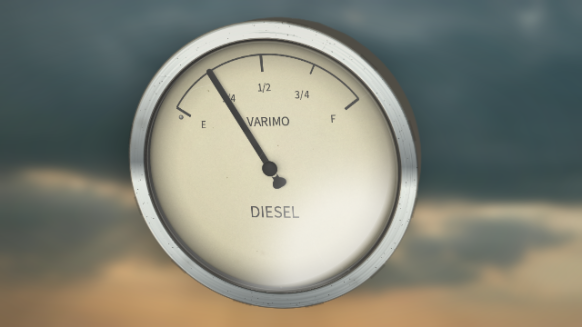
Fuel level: value=0.25
